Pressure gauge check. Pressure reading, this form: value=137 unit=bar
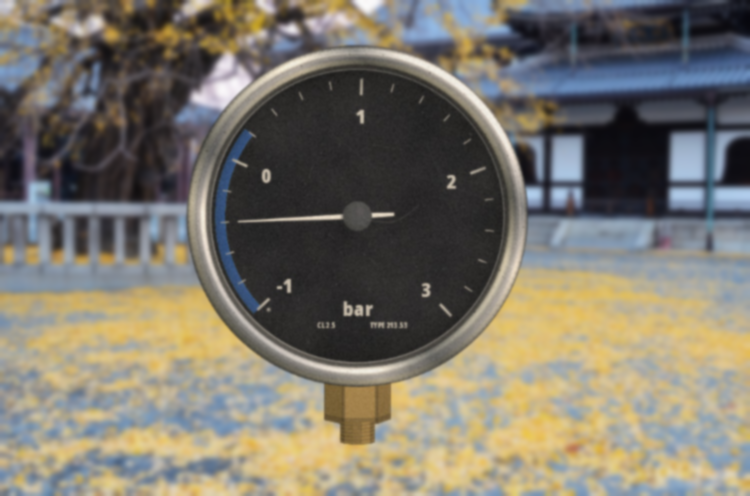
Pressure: value=-0.4 unit=bar
